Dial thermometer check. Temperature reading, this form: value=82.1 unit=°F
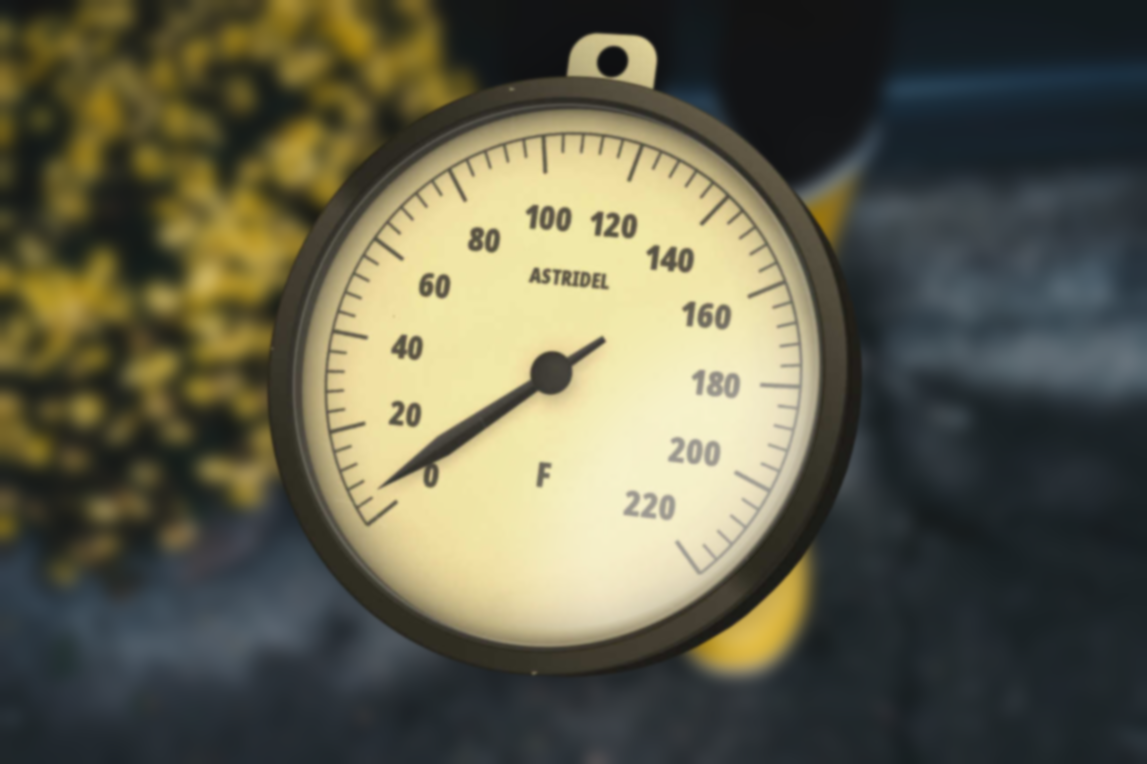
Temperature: value=4 unit=°F
